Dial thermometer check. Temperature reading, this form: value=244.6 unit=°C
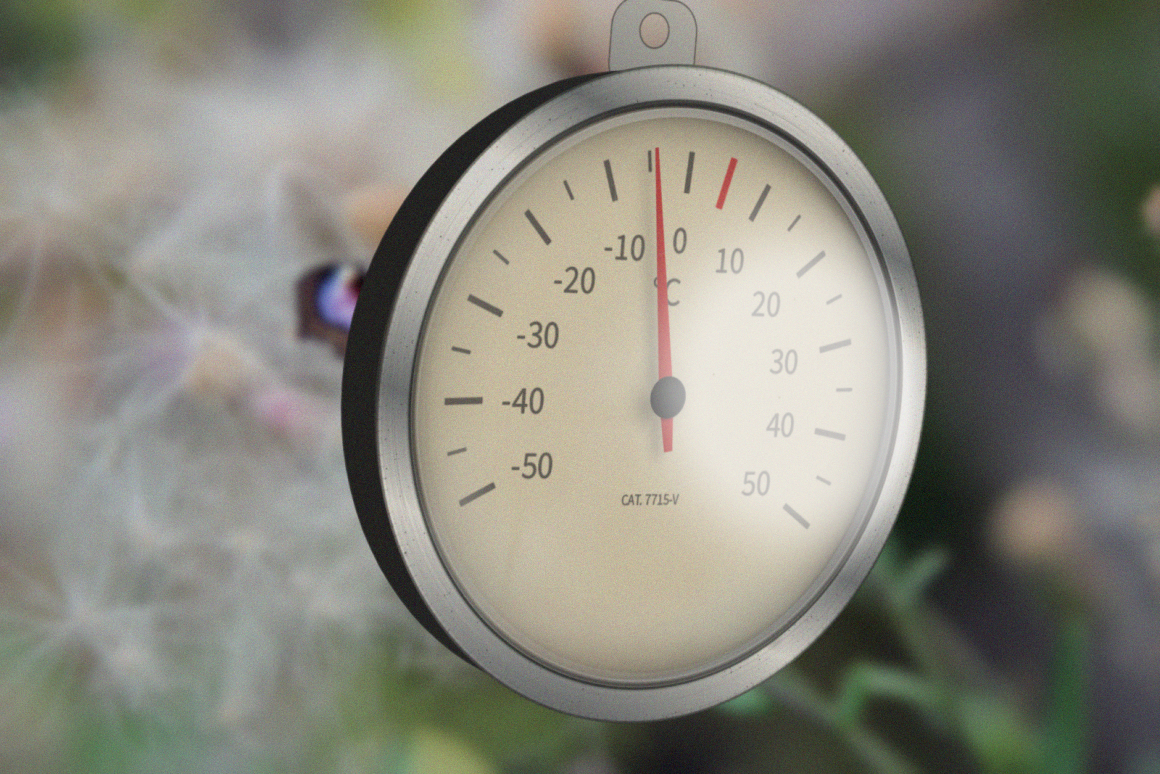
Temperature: value=-5 unit=°C
